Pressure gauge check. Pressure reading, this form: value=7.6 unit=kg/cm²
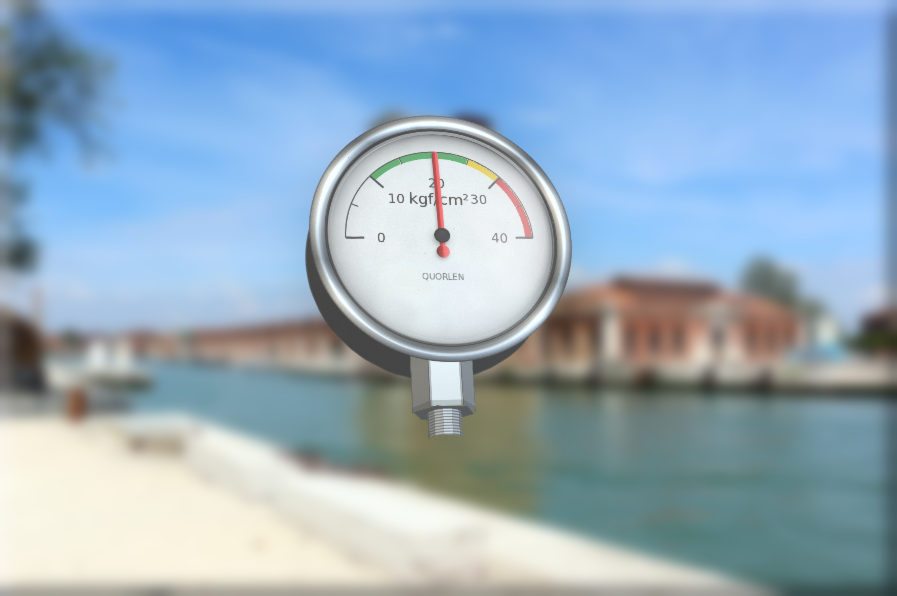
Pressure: value=20 unit=kg/cm²
